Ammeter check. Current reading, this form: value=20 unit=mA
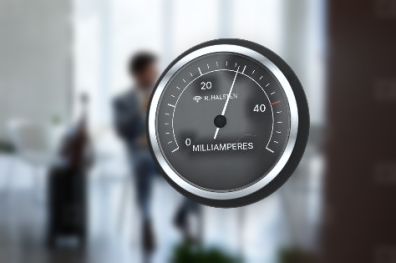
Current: value=29 unit=mA
